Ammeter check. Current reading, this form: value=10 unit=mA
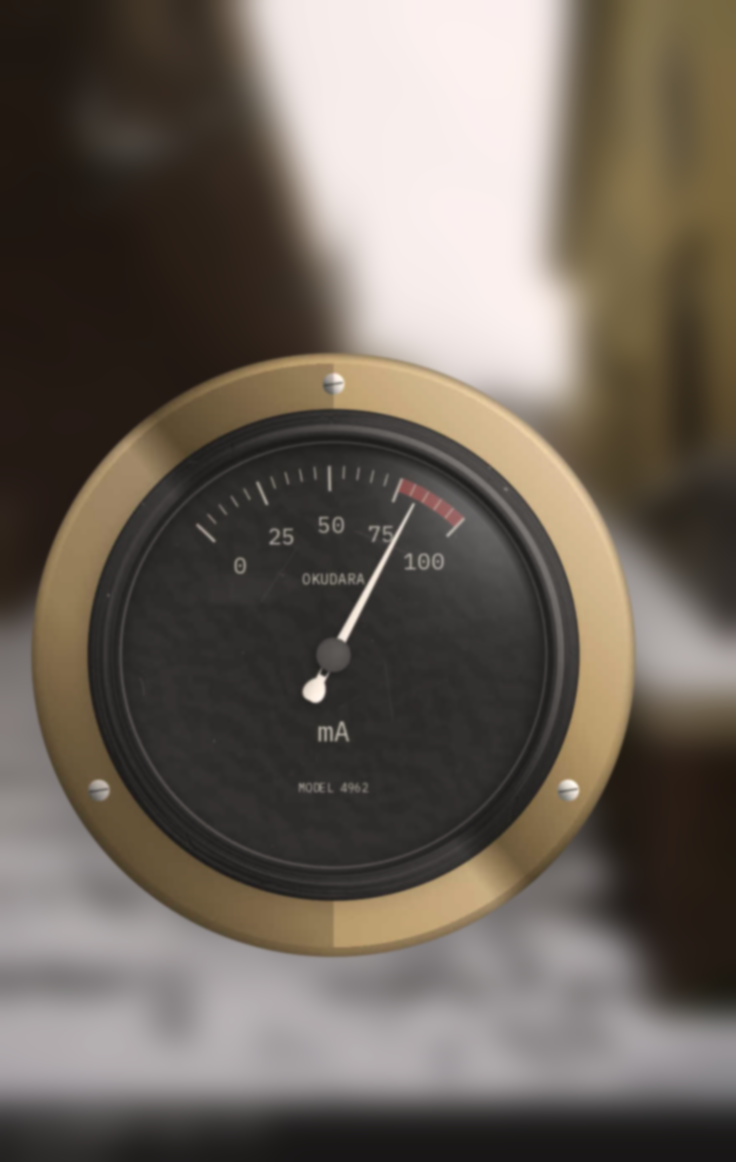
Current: value=82.5 unit=mA
